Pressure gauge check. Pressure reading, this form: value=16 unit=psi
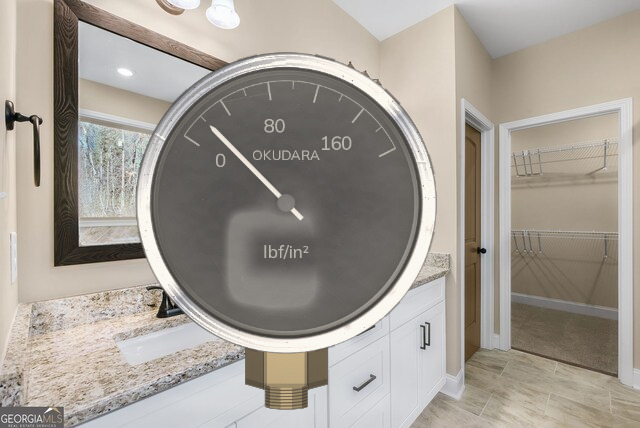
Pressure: value=20 unit=psi
